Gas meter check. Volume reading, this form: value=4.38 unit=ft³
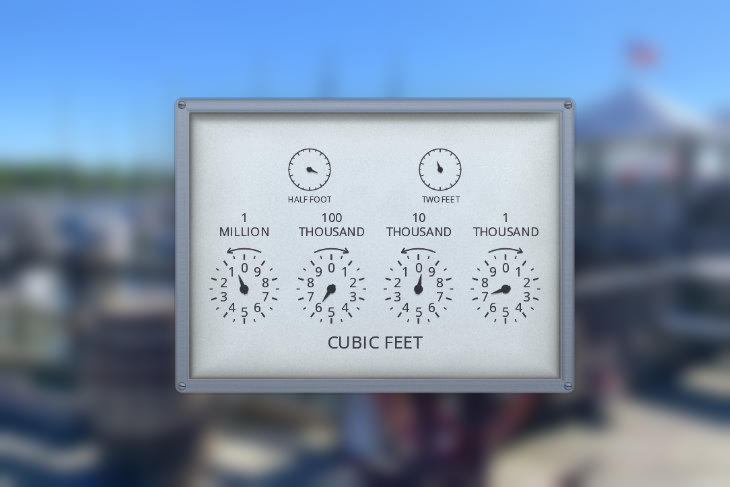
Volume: value=59700 unit=ft³
